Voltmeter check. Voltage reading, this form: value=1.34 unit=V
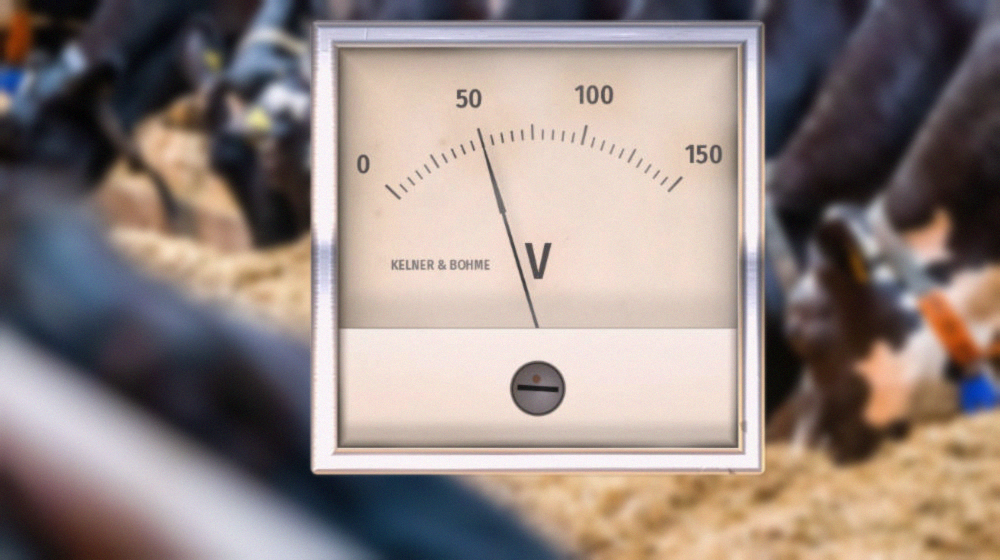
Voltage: value=50 unit=V
